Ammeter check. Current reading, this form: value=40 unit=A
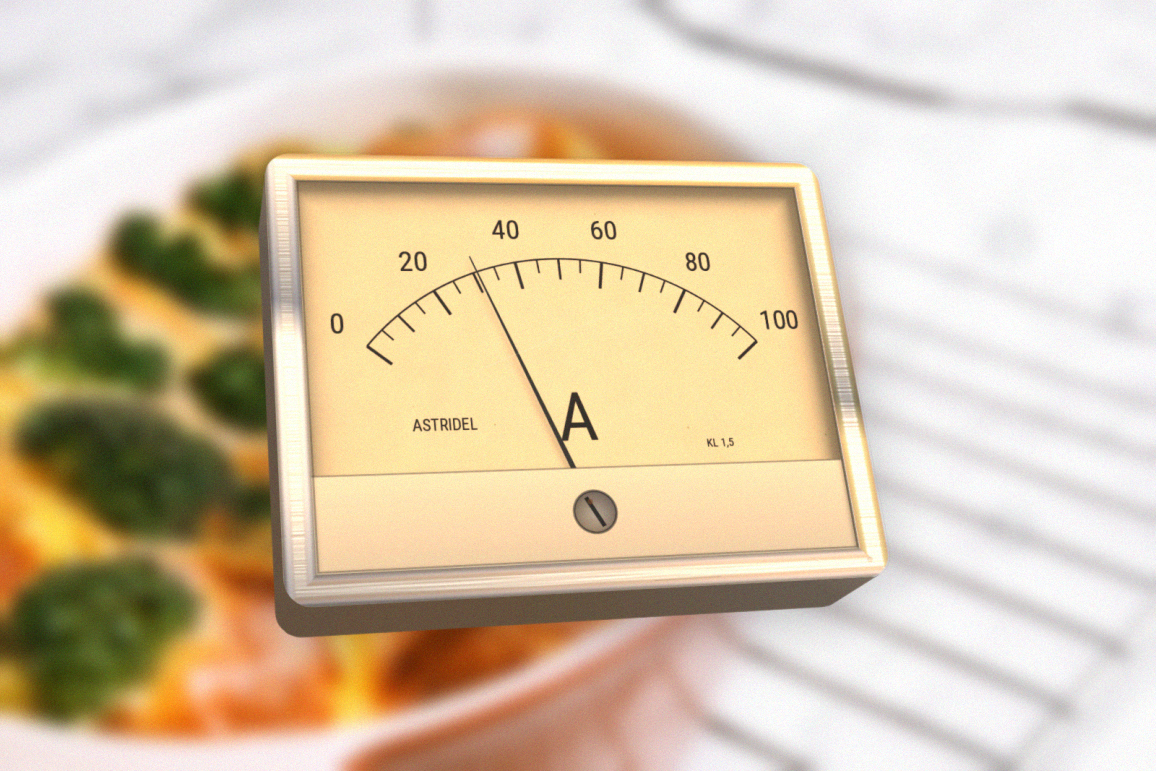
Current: value=30 unit=A
